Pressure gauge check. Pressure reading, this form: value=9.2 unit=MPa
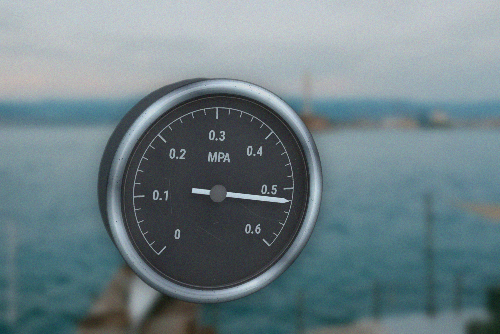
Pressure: value=0.52 unit=MPa
